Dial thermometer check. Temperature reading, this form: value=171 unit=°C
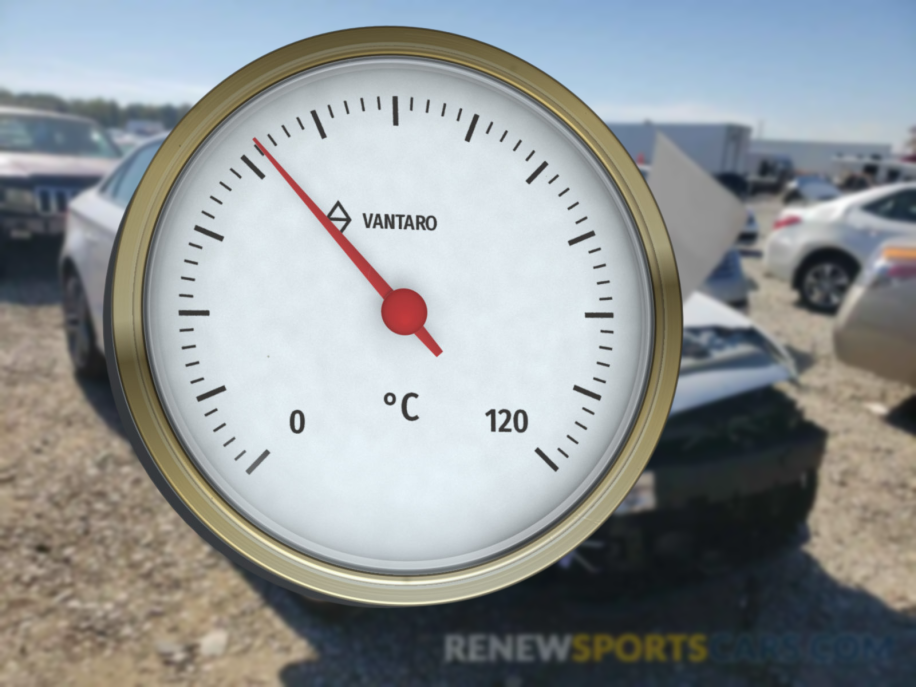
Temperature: value=42 unit=°C
